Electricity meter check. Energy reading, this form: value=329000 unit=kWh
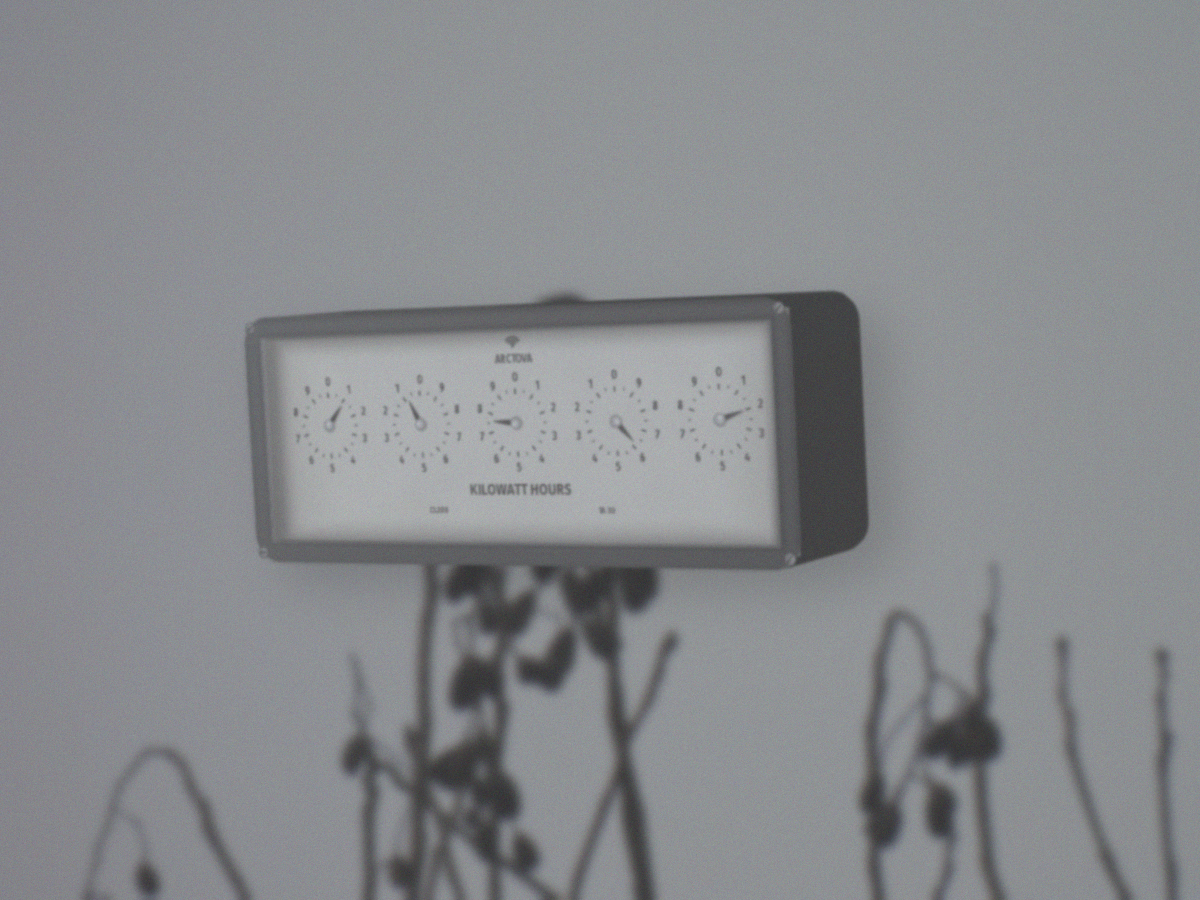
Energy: value=10762 unit=kWh
